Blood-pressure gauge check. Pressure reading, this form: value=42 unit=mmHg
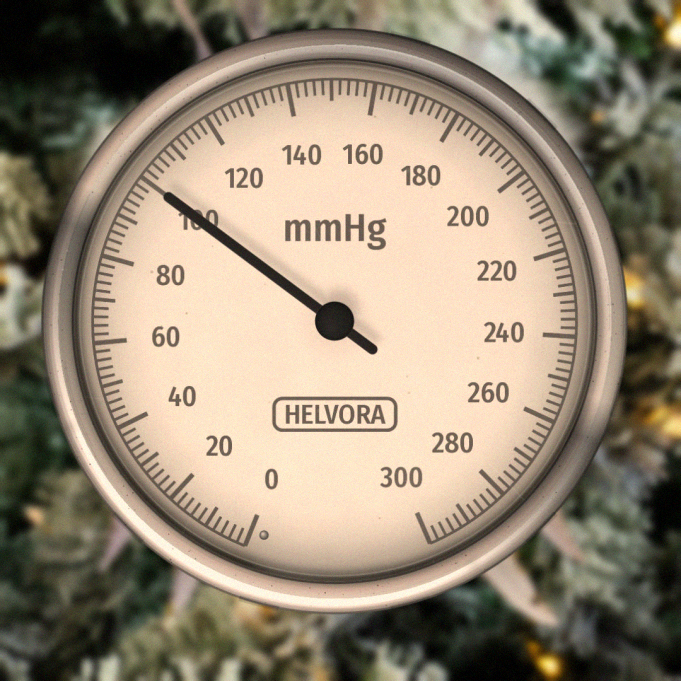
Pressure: value=100 unit=mmHg
